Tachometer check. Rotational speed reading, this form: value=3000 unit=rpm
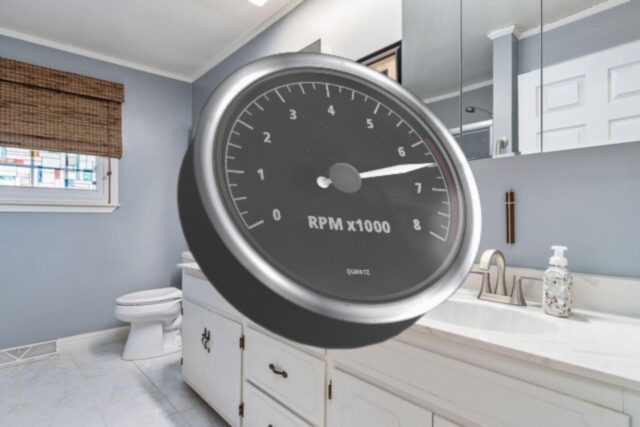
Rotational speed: value=6500 unit=rpm
